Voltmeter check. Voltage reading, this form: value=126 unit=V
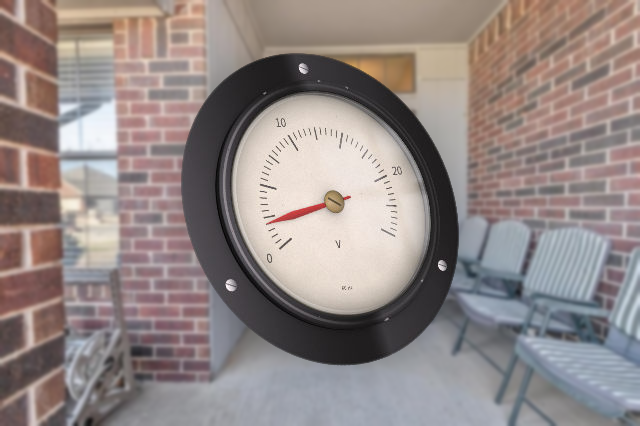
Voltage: value=2 unit=V
